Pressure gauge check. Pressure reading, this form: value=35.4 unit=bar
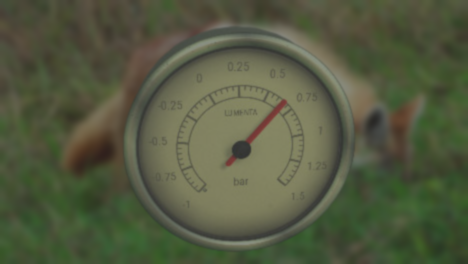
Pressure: value=0.65 unit=bar
